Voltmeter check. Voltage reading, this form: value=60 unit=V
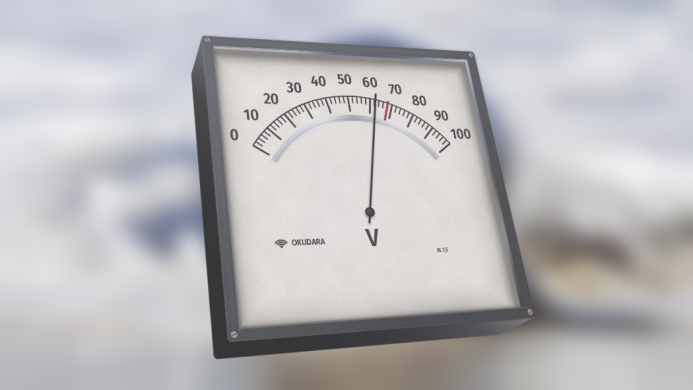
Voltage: value=62 unit=V
